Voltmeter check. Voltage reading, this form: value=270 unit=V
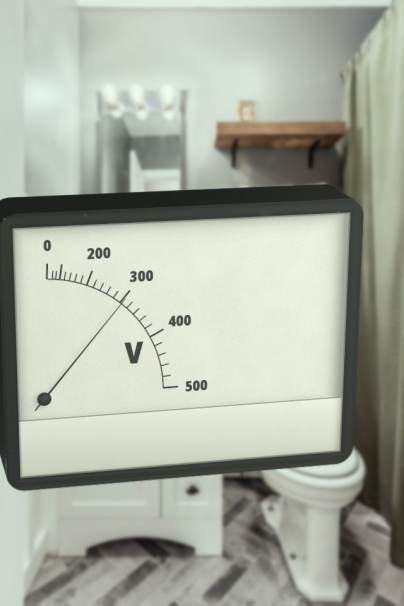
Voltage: value=300 unit=V
